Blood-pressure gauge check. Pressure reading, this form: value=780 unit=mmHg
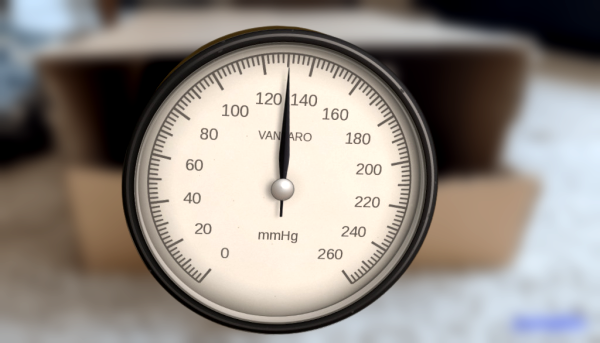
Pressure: value=130 unit=mmHg
